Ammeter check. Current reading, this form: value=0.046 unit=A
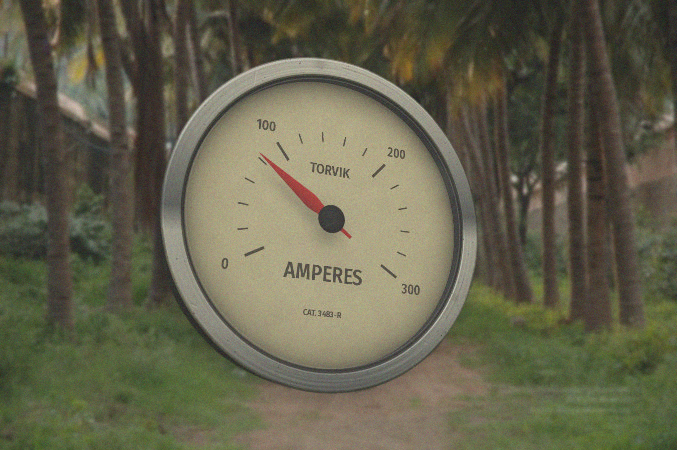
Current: value=80 unit=A
